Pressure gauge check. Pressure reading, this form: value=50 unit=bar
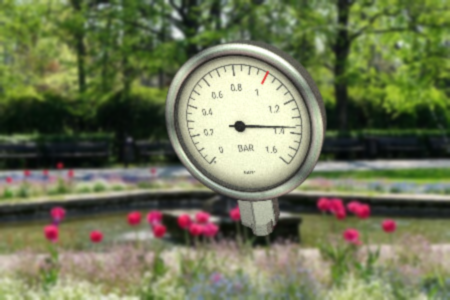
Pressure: value=1.35 unit=bar
